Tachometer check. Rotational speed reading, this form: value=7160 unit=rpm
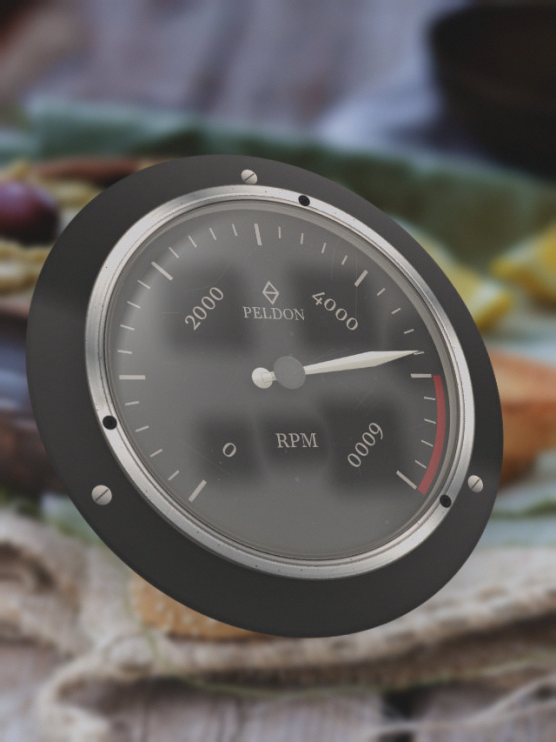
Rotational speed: value=4800 unit=rpm
